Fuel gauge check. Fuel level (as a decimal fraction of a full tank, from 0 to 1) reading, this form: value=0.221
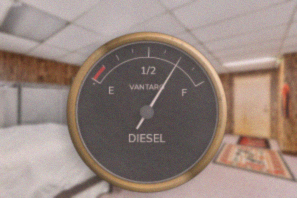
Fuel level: value=0.75
